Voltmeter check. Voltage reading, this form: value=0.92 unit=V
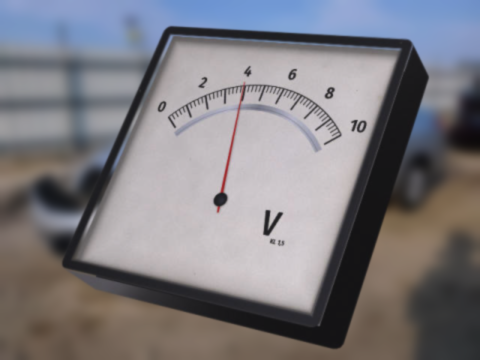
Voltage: value=4 unit=V
